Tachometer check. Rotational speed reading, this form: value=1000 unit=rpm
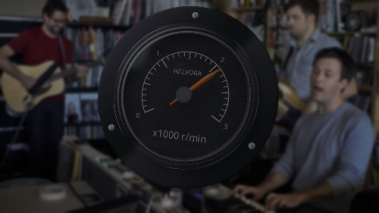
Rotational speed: value=2100 unit=rpm
